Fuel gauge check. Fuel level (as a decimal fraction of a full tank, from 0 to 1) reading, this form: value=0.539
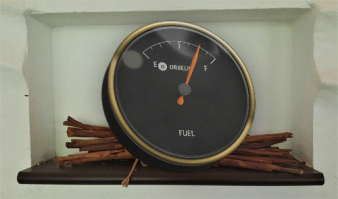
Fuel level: value=0.75
